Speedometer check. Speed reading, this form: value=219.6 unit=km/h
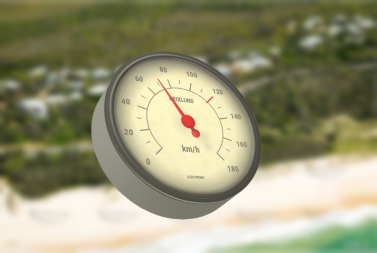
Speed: value=70 unit=km/h
